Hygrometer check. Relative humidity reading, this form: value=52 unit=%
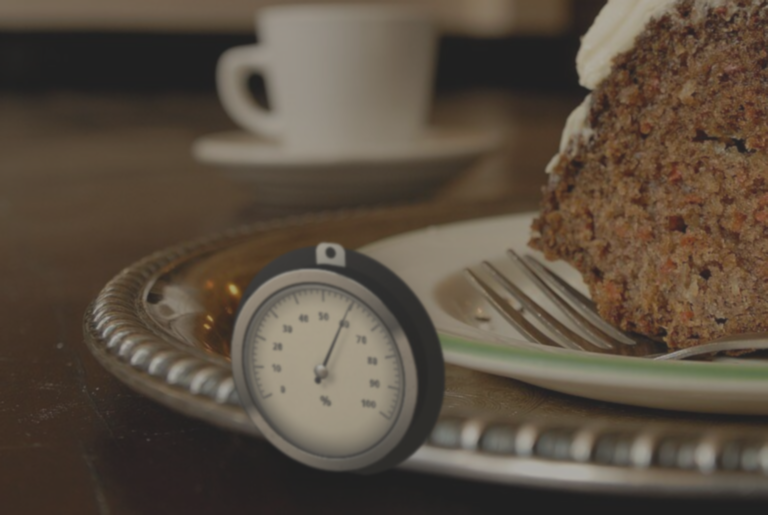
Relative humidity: value=60 unit=%
